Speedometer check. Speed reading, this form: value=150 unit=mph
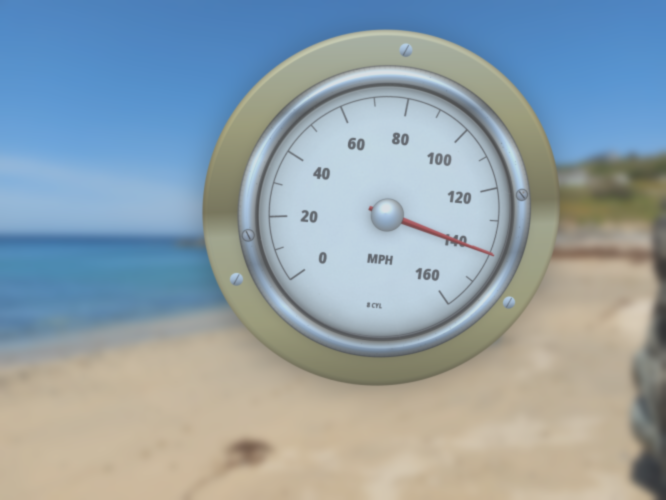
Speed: value=140 unit=mph
